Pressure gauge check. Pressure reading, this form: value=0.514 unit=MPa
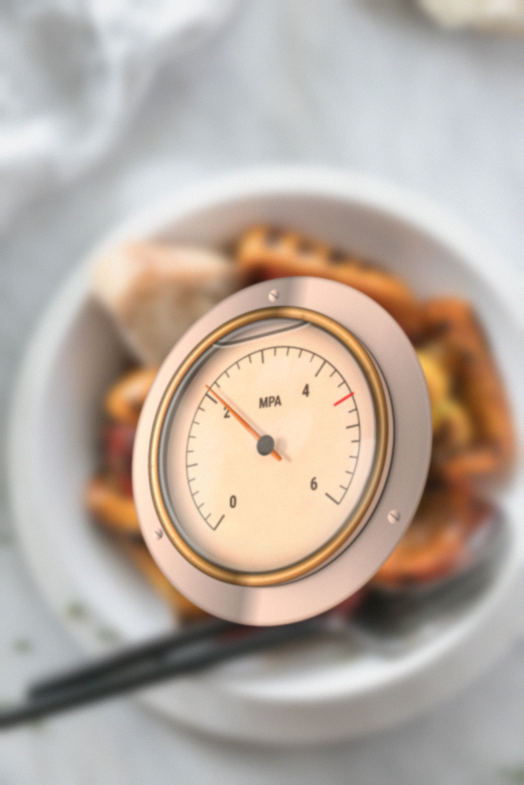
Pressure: value=2.1 unit=MPa
